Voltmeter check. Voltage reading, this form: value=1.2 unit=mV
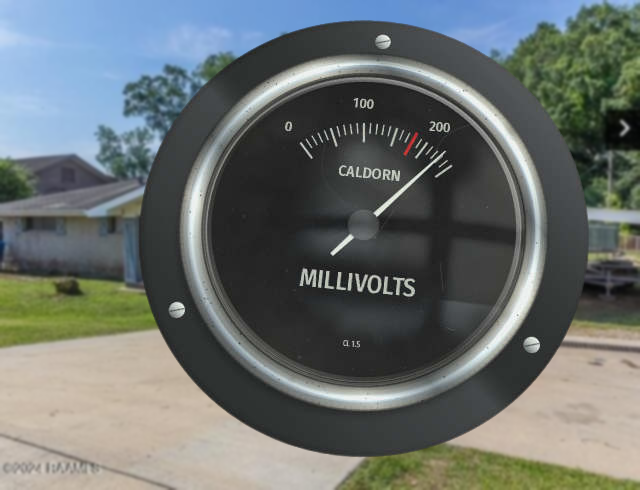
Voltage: value=230 unit=mV
